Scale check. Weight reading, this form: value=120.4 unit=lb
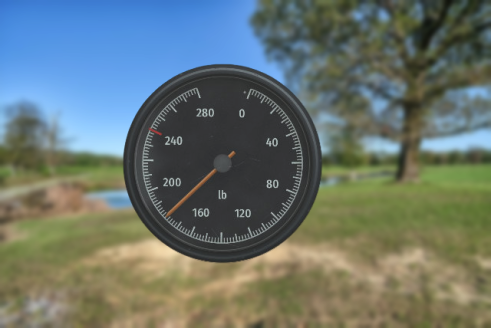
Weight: value=180 unit=lb
